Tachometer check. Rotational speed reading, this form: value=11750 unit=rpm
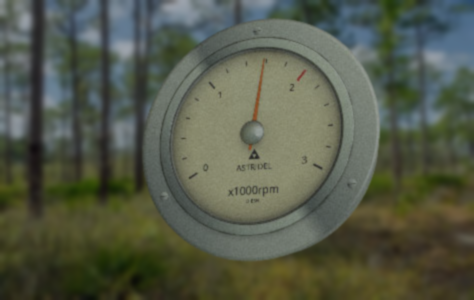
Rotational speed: value=1600 unit=rpm
